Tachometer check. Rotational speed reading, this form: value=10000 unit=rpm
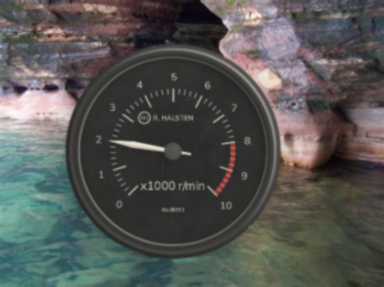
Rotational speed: value=2000 unit=rpm
